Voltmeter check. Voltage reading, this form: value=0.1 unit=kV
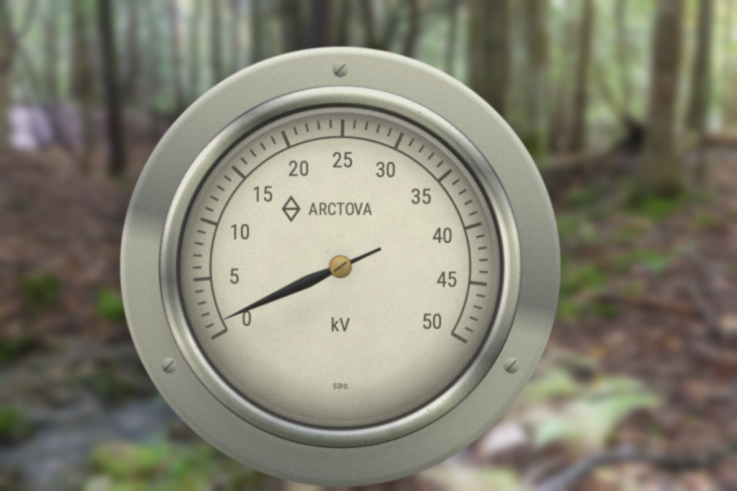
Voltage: value=1 unit=kV
